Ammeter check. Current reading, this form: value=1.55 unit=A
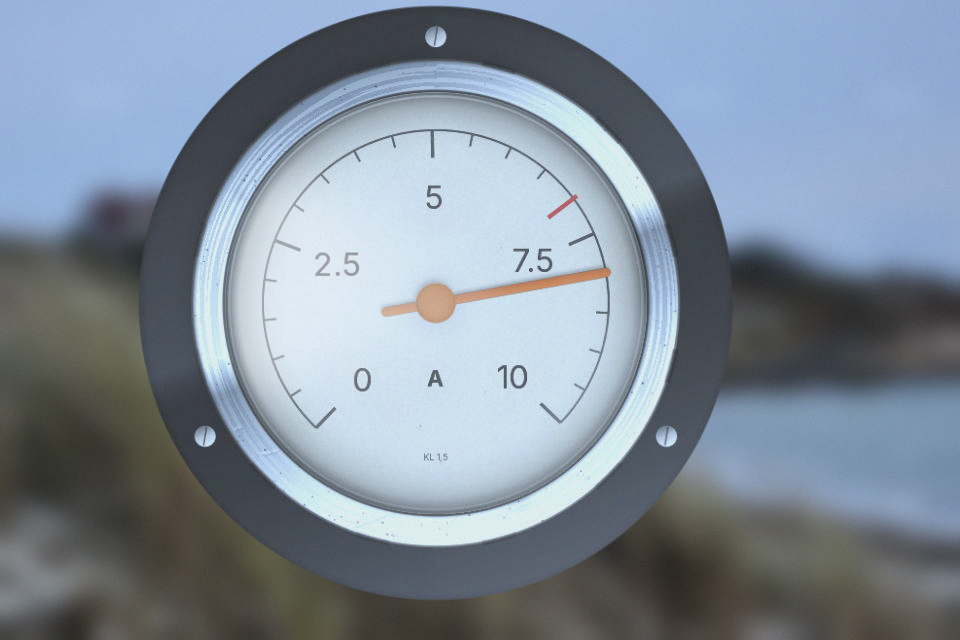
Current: value=8 unit=A
